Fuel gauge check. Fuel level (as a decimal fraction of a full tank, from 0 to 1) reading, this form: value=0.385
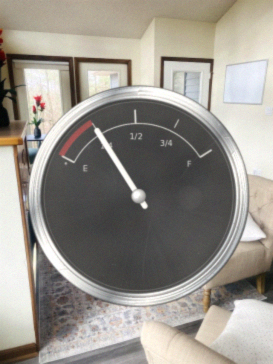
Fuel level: value=0.25
